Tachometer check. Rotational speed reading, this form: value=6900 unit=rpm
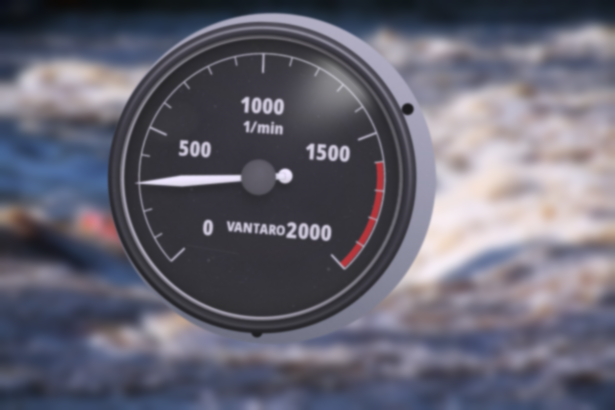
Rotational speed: value=300 unit=rpm
